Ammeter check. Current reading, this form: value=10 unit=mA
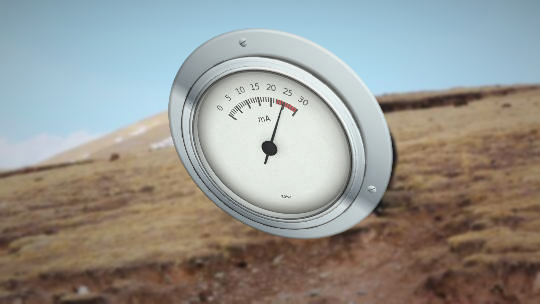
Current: value=25 unit=mA
